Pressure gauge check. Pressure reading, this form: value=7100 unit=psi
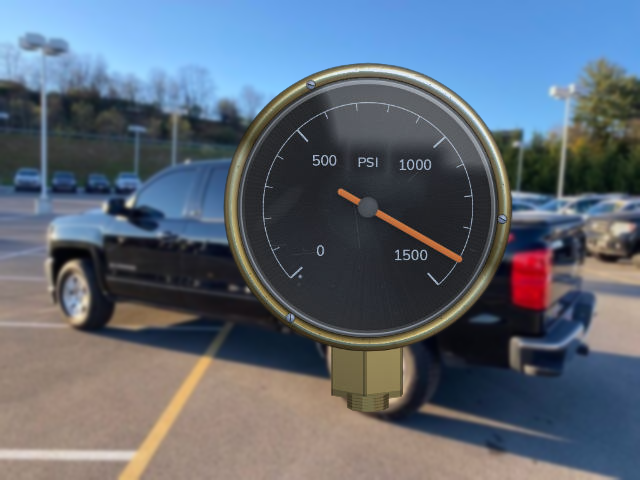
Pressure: value=1400 unit=psi
